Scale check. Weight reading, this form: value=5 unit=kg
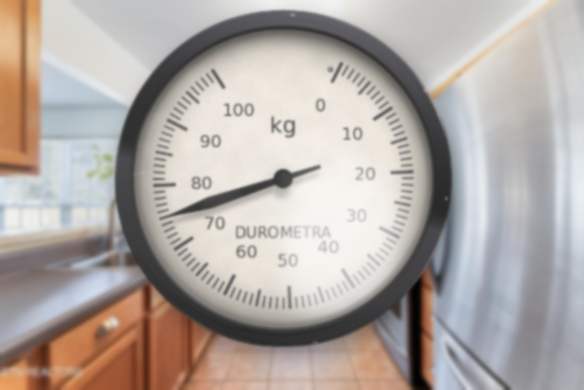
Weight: value=75 unit=kg
